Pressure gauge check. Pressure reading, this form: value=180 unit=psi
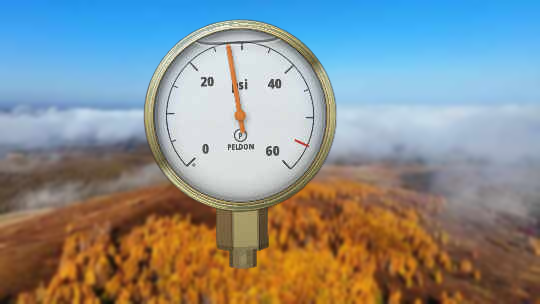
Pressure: value=27.5 unit=psi
